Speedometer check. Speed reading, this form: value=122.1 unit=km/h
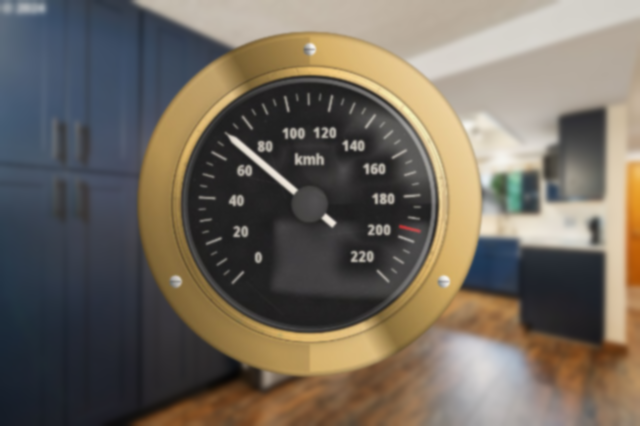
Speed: value=70 unit=km/h
